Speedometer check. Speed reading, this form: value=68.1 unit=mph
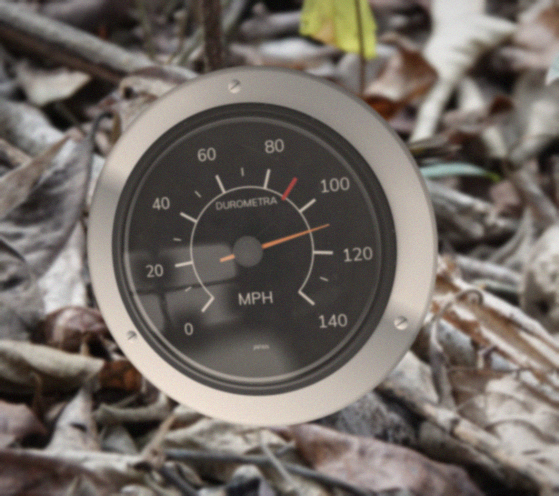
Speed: value=110 unit=mph
